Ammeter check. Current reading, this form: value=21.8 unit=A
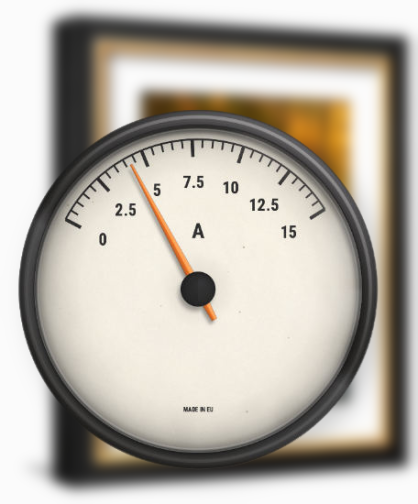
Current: value=4.25 unit=A
